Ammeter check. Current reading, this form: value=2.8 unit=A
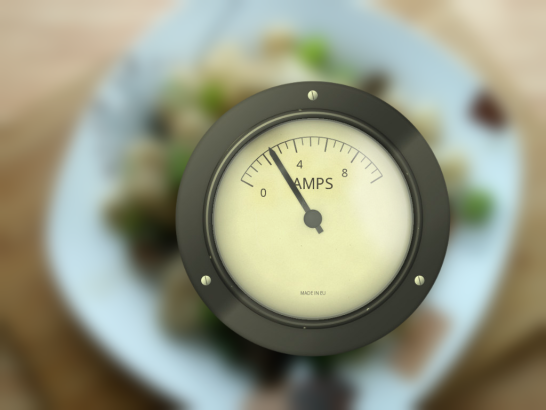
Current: value=2.5 unit=A
